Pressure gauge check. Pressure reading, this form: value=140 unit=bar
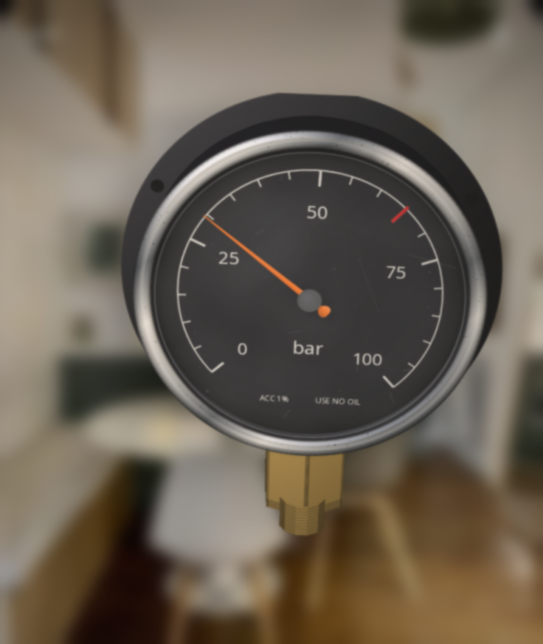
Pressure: value=30 unit=bar
